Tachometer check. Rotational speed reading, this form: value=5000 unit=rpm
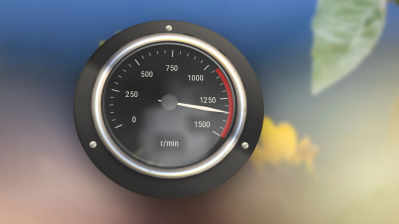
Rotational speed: value=1350 unit=rpm
